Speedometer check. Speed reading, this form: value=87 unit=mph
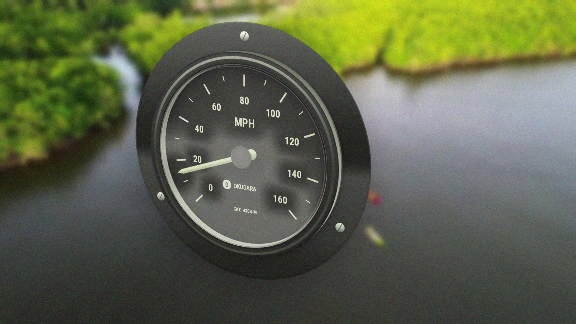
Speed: value=15 unit=mph
